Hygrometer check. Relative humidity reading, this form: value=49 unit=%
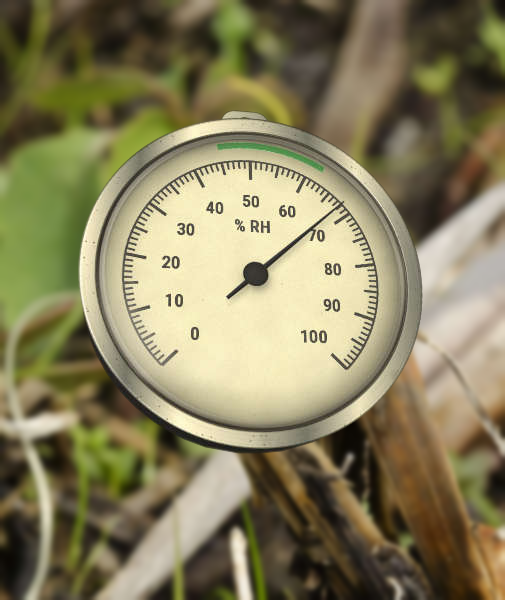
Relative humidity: value=68 unit=%
